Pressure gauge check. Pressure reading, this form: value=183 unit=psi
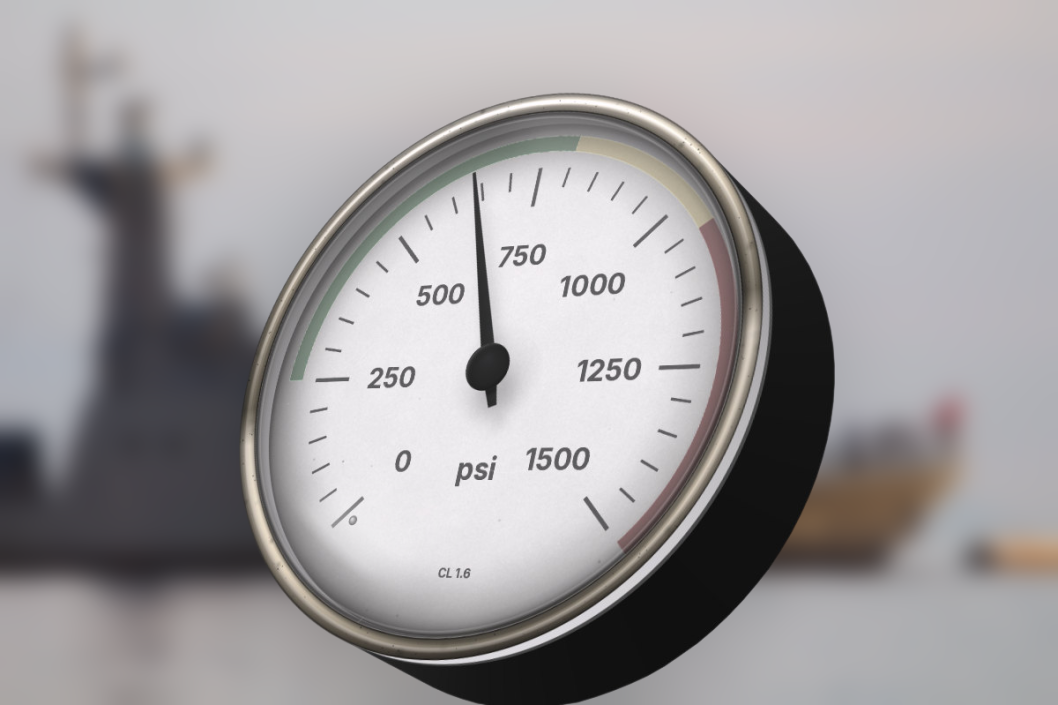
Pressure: value=650 unit=psi
